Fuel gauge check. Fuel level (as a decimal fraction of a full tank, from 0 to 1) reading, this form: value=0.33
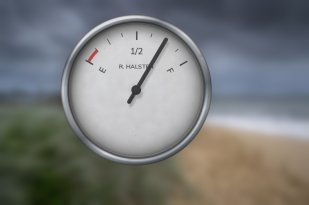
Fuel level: value=0.75
